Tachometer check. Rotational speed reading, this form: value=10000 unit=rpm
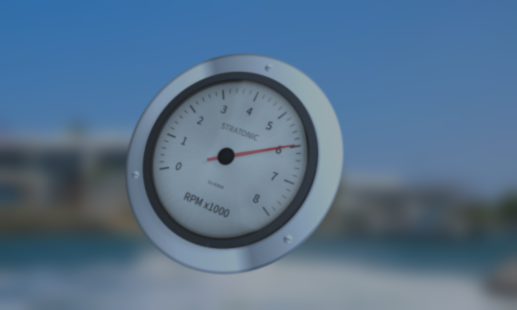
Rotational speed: value=6000 unit=rpm
